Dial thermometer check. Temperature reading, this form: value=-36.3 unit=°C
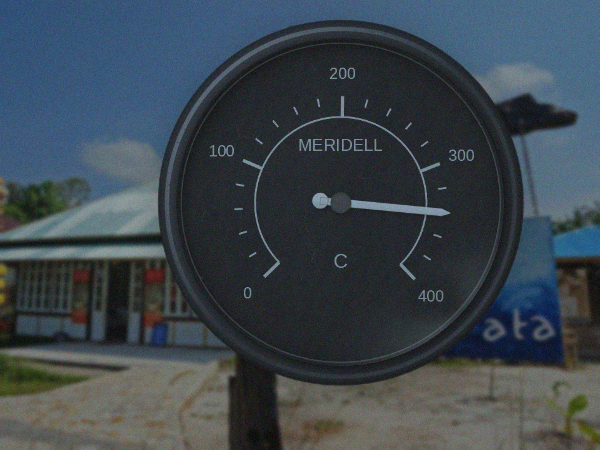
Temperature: value=340 unit=°C
